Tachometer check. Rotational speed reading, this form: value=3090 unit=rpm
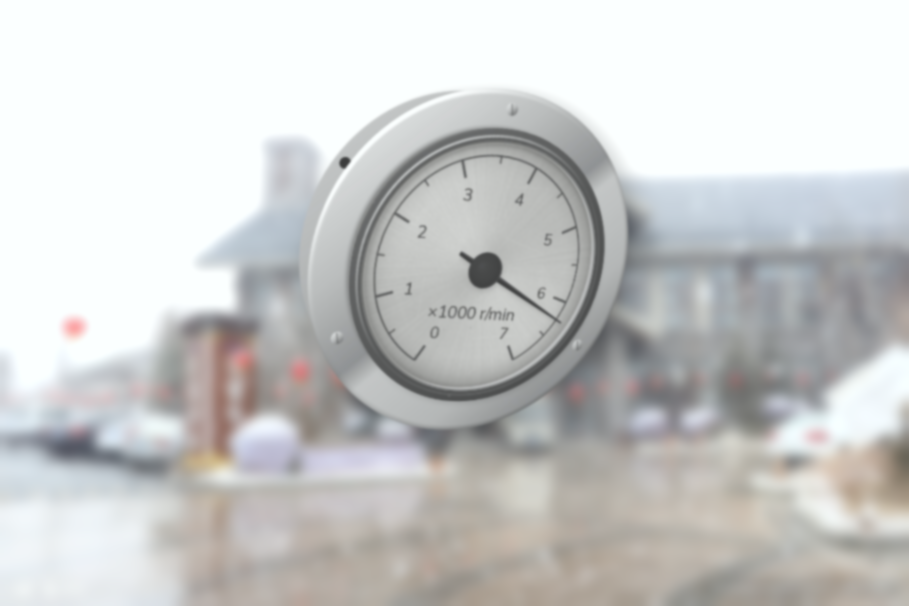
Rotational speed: value=6250 unit=rpm
